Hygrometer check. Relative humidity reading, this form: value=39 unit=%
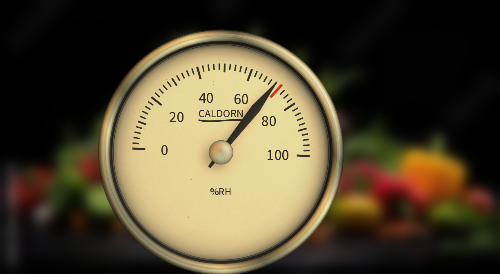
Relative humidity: value=70 unit=%
